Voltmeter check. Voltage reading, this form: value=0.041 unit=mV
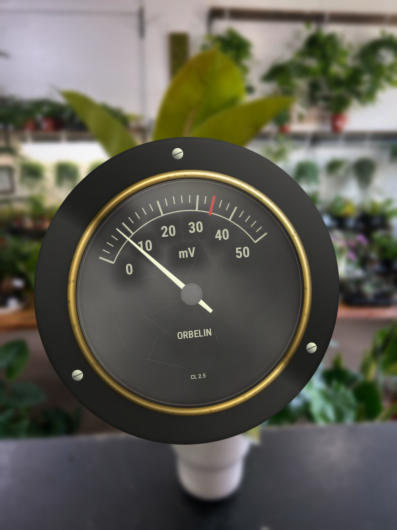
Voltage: value=8 unit=mV
